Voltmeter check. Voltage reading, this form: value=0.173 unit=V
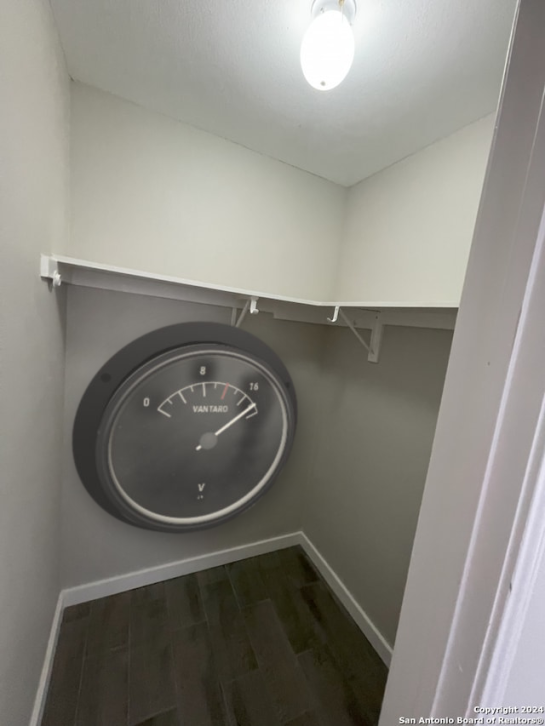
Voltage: value=18 unit=V
